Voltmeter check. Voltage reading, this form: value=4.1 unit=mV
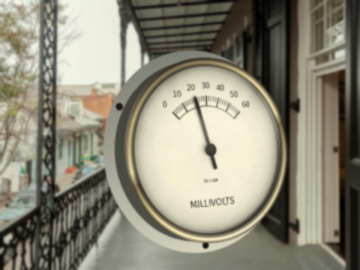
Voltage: value=20 unit=mV
